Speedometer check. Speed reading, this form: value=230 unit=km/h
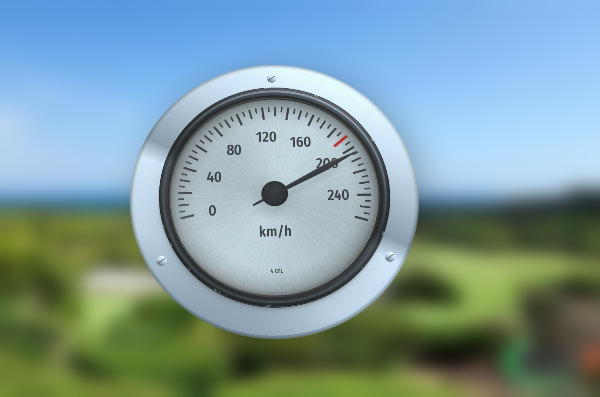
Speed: value=205 unit=km/h
